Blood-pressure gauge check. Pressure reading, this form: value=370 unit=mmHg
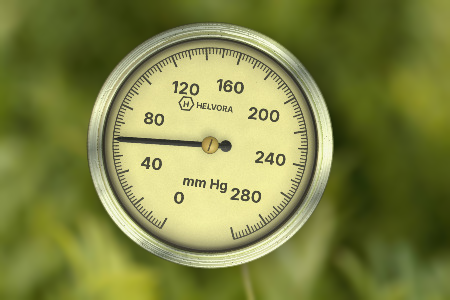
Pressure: value=60 unit=mmHg
